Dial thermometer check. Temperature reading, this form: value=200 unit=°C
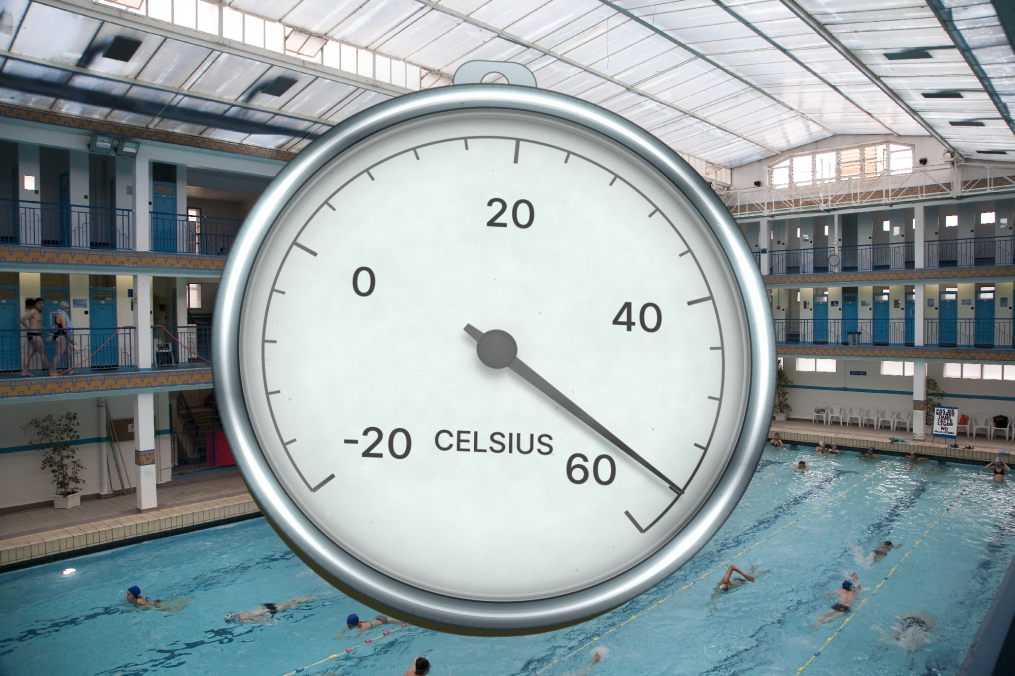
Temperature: value=56 unit=°C
